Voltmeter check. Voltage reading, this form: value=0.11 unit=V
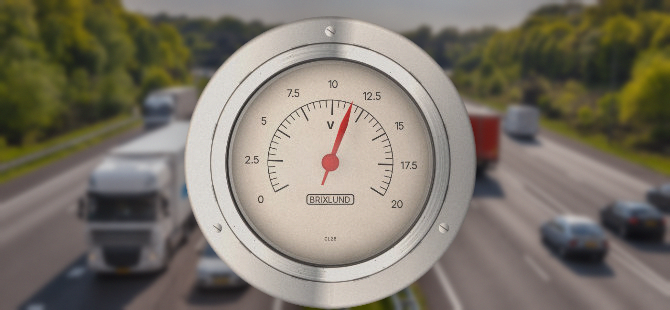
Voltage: value=11.5 unit=V
